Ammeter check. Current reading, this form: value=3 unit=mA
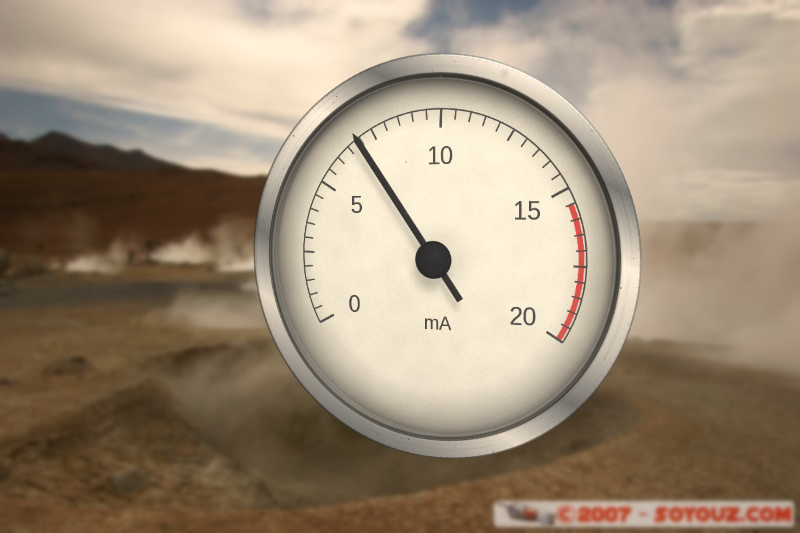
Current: value=7 unit=mA
